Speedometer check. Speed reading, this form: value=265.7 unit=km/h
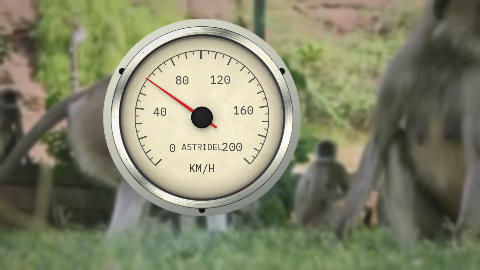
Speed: value=60 unit=km/h
